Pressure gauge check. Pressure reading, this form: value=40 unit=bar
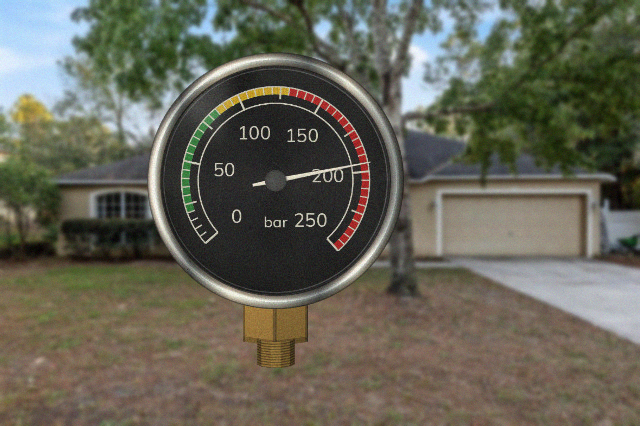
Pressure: value=195 unit=bar
